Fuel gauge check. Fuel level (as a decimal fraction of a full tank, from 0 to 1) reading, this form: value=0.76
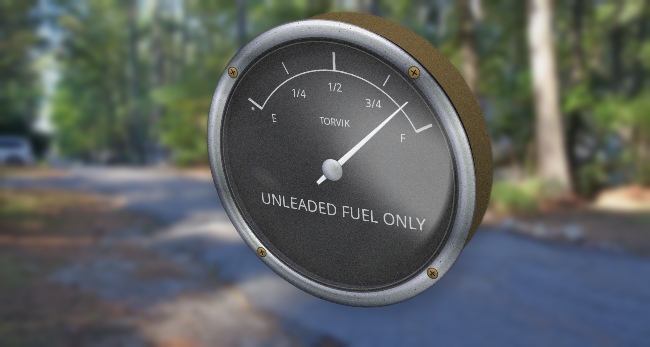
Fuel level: value=0.875
